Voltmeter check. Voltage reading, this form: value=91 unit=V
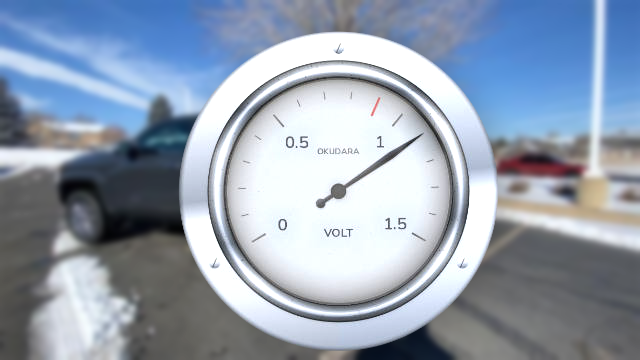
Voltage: value=1.1 unit=V
